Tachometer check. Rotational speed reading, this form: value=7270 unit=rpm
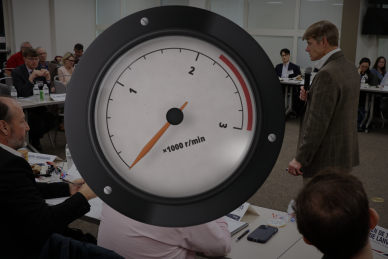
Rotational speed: value=0 unit=rpm
